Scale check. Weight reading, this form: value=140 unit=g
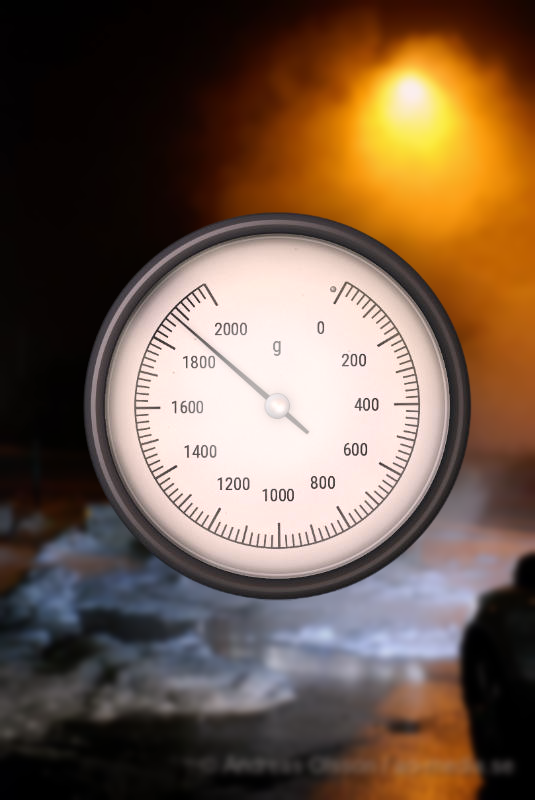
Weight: value=1880 unit=g
